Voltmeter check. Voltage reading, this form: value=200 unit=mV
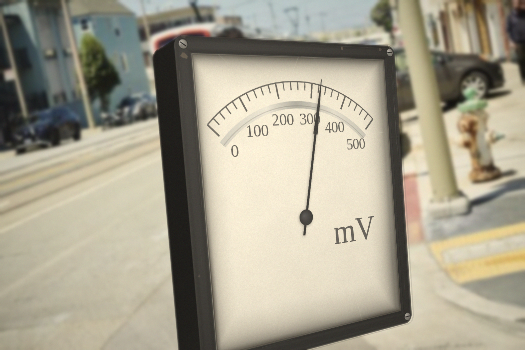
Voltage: value=320 unit=mV
